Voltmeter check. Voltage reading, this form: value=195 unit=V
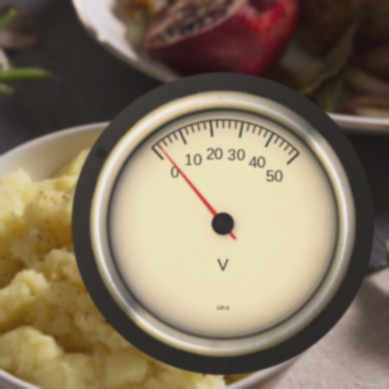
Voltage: value=2 unit=V
